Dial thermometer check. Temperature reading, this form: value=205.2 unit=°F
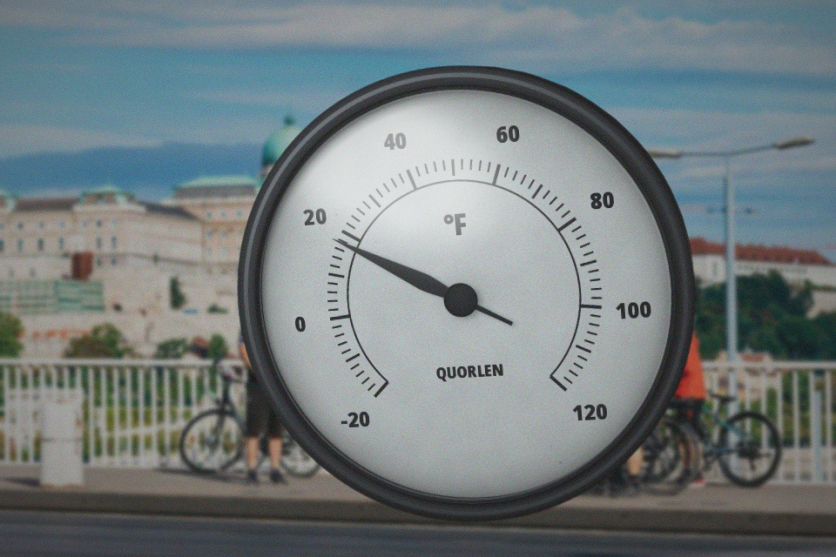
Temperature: value=18 unit=°F
